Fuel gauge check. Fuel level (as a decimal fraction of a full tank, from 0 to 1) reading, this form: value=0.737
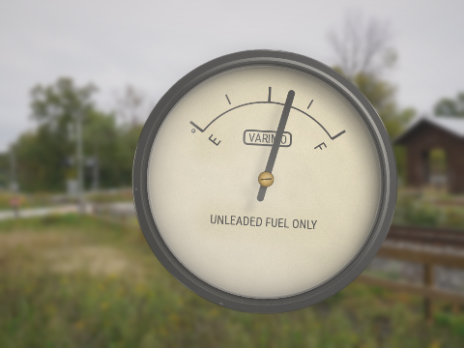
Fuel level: value=0.625
